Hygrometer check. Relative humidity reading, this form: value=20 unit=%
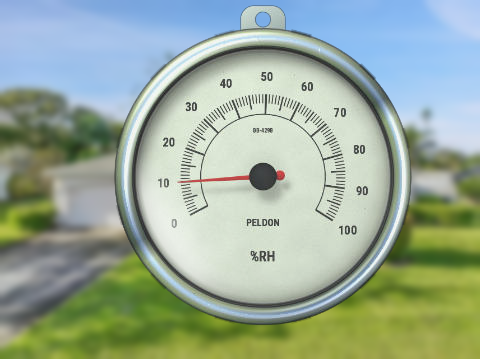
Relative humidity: value=10 unit=%
